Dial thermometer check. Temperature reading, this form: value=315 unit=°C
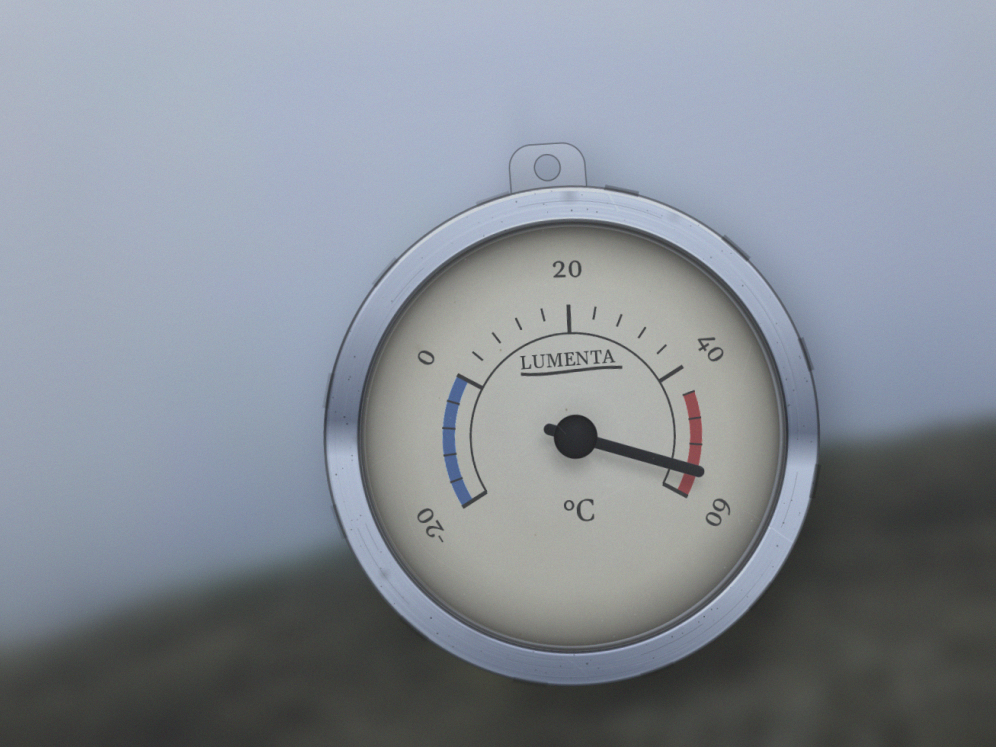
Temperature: value=56 unit=°C
